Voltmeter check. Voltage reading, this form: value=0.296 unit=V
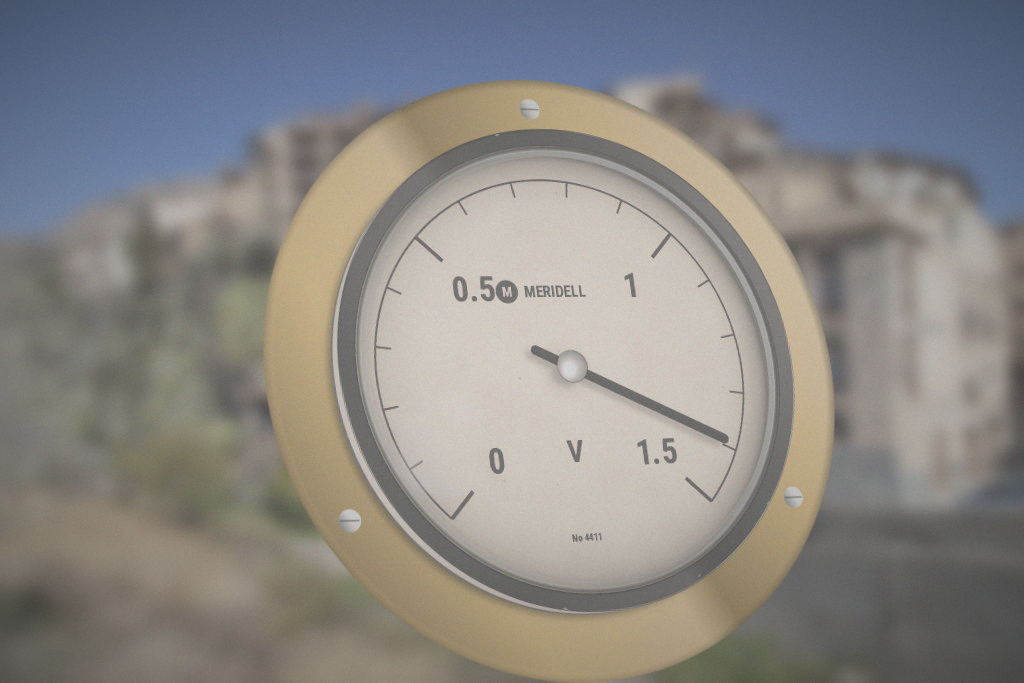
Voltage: value=1.4 unit=V
